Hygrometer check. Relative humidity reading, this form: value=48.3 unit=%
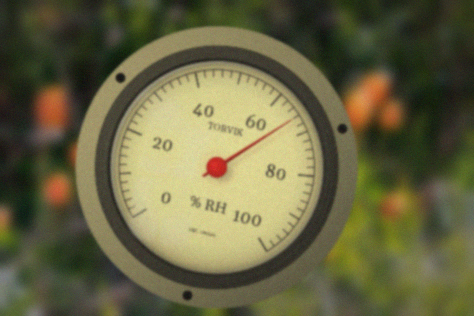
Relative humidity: value=66 unit=%
